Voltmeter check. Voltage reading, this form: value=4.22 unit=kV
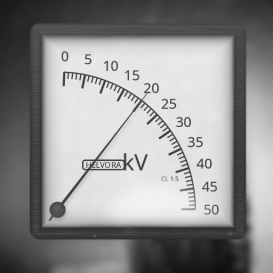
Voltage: value=20 unit=kV
